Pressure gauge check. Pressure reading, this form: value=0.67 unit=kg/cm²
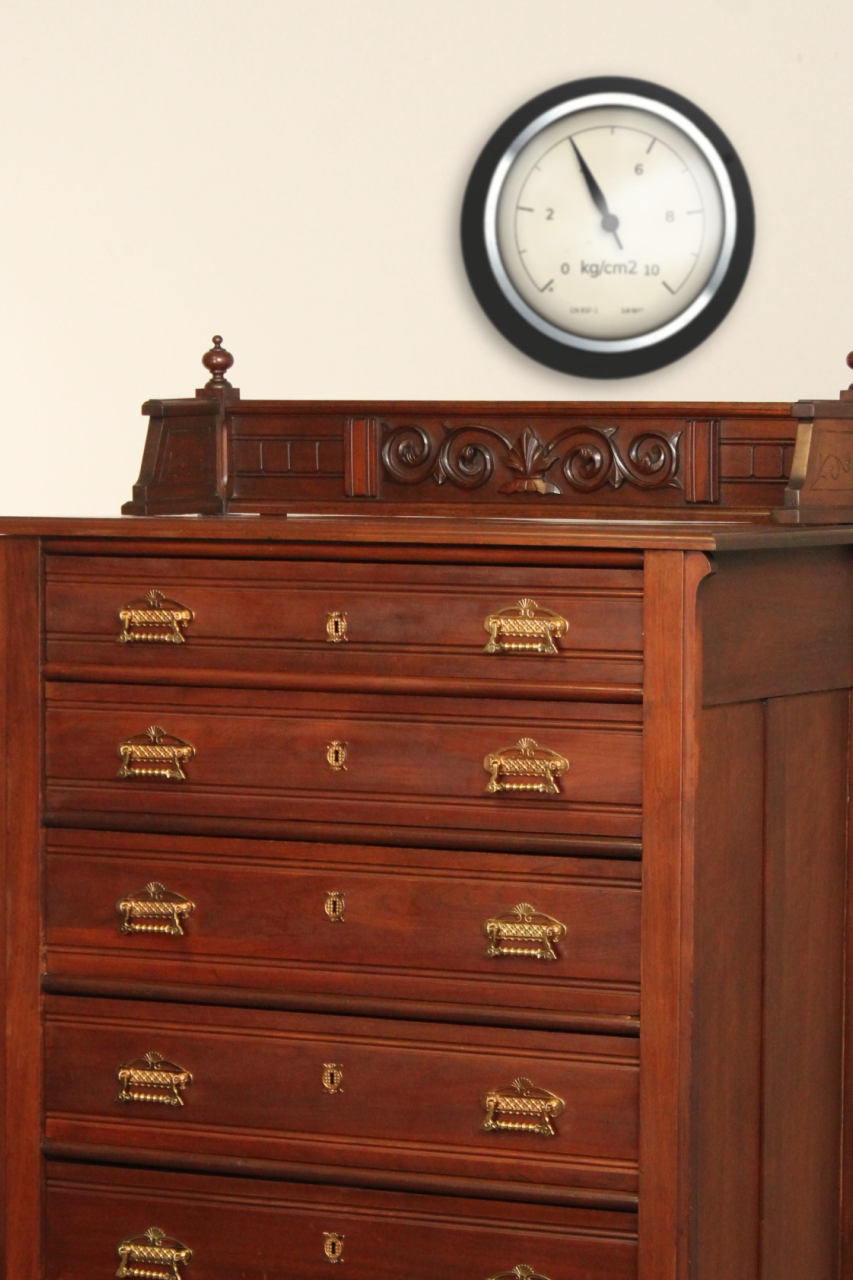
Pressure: value=4 unit=kg/cm²
